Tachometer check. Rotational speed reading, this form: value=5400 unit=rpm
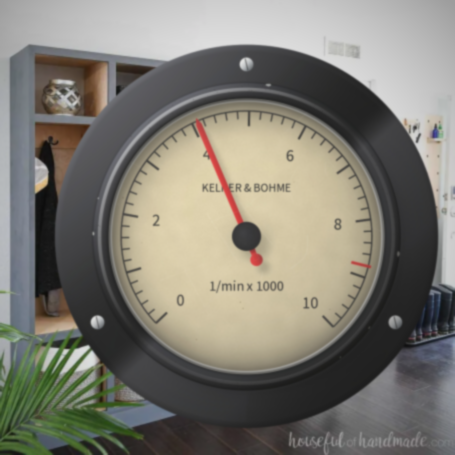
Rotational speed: value=4100 unit=rpm
